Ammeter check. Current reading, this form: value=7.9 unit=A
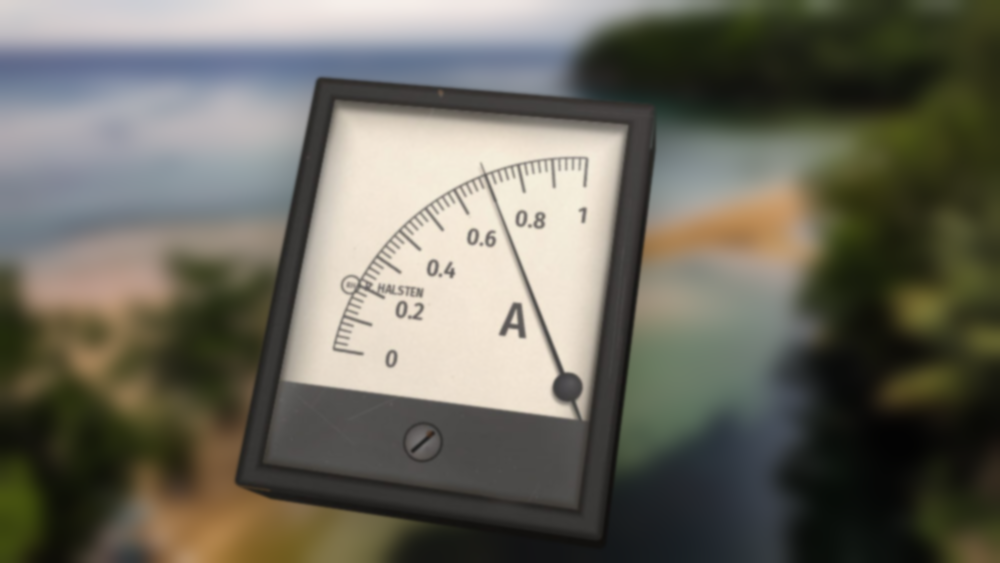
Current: value=0.7 unit=A
